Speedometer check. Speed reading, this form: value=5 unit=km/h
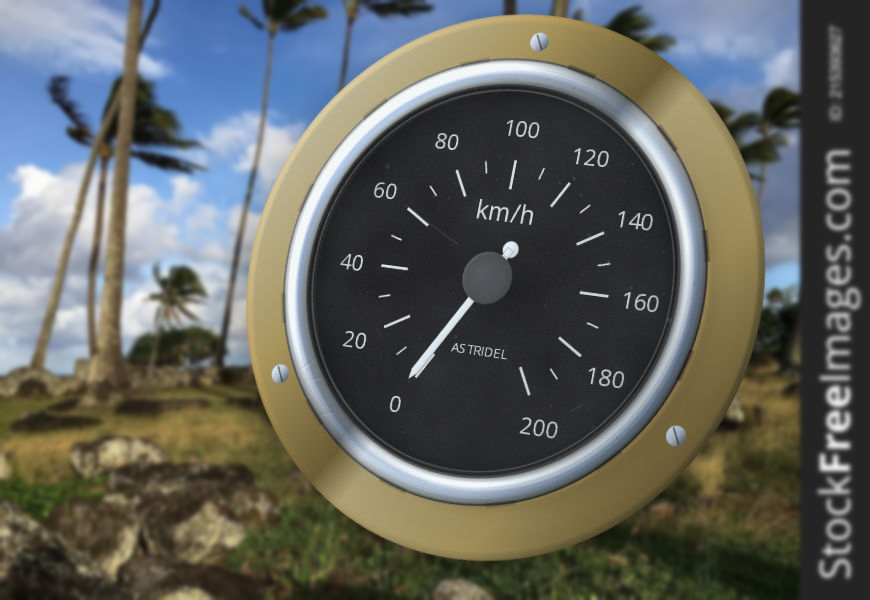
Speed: value=0 unit=km/h
